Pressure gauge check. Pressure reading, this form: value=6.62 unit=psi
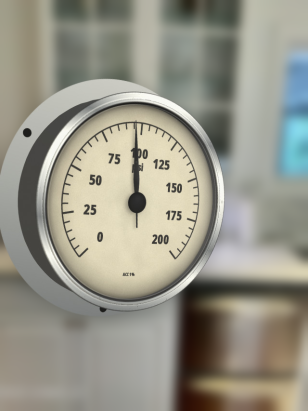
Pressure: value=95 unit=psi
